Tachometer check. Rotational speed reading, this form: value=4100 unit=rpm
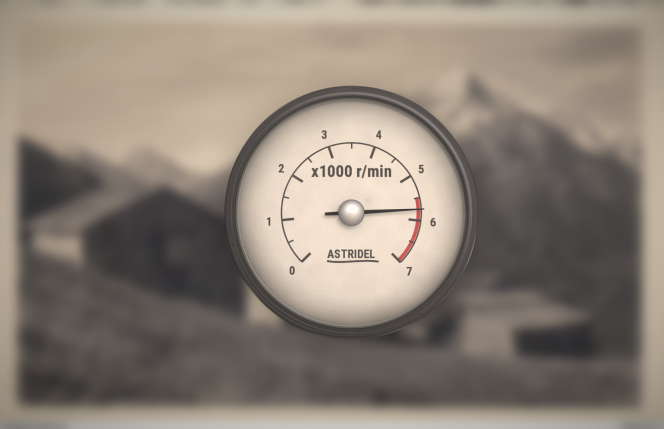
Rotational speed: value=5750 unit=rpm
